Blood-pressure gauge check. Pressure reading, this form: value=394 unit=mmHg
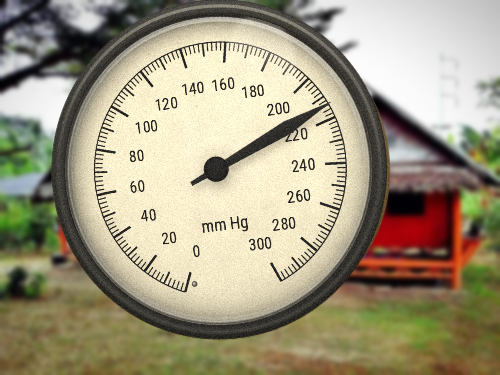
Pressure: value=214 unit=mmHg
